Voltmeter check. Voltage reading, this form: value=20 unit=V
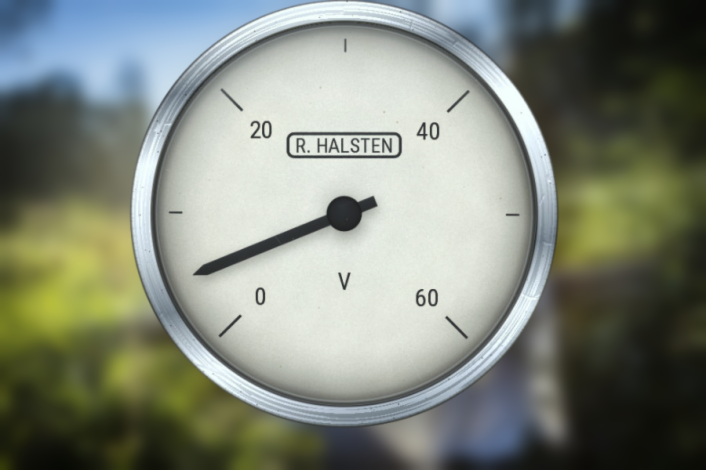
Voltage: value=5 unit=V
